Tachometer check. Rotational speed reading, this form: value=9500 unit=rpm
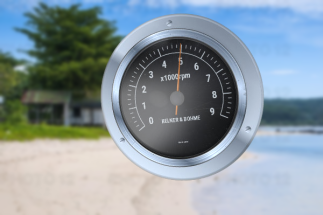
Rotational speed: value=5000 unit=rpm
